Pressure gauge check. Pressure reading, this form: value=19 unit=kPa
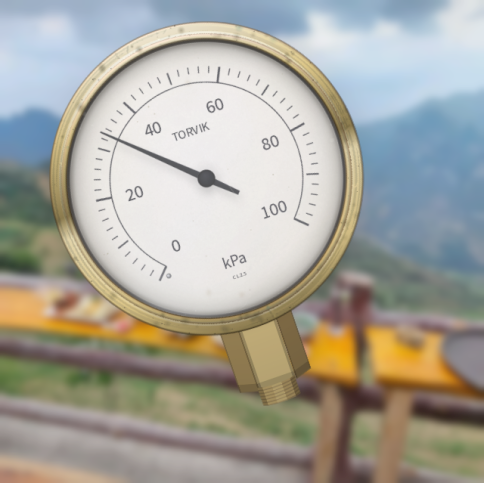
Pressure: value=33 unit=kPa
